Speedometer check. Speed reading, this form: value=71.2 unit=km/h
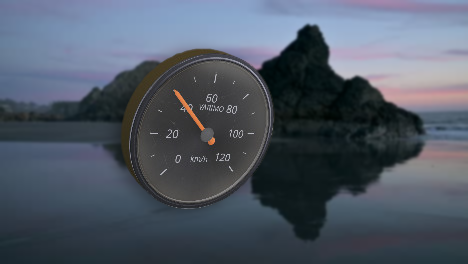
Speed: value=40 unit=km/h
